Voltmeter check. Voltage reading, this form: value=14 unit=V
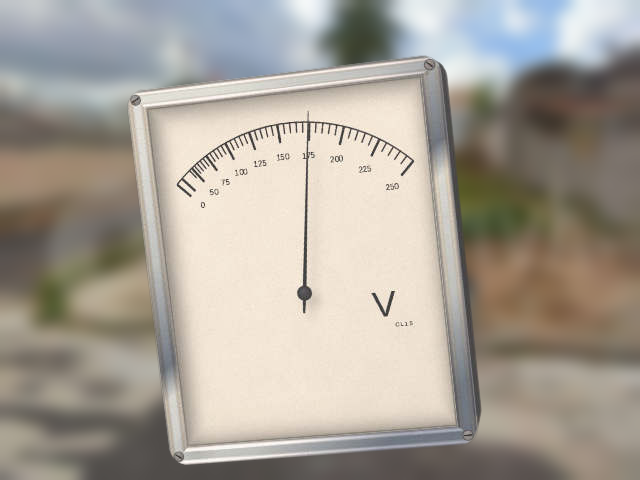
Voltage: value=175 unit=V
